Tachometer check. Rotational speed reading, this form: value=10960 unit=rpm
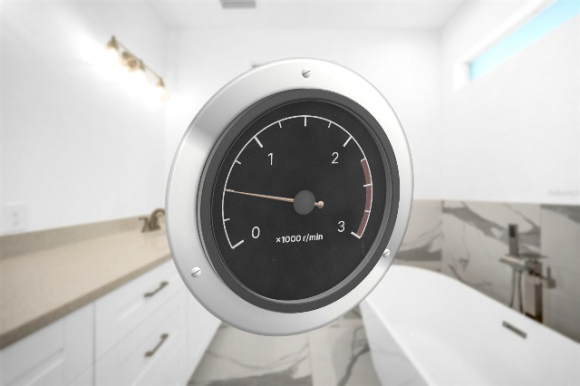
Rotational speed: value=500 unit=rpm
